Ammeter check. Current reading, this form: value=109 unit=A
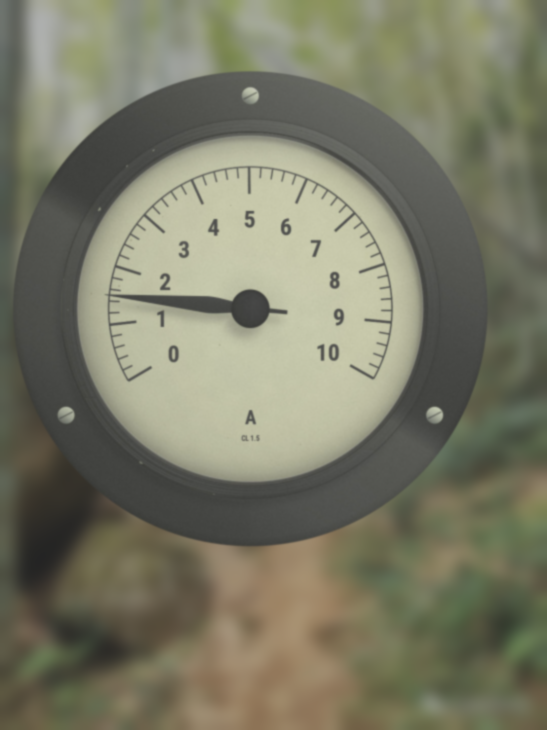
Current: value=1.5 unit=A
